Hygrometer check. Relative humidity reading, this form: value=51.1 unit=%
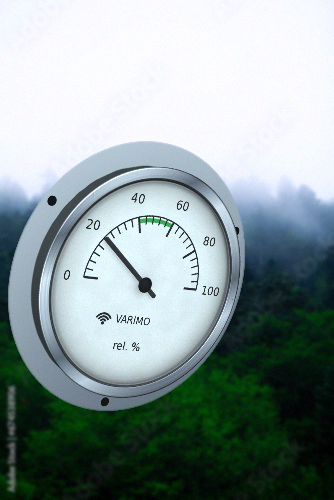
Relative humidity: value=20 unit=%
